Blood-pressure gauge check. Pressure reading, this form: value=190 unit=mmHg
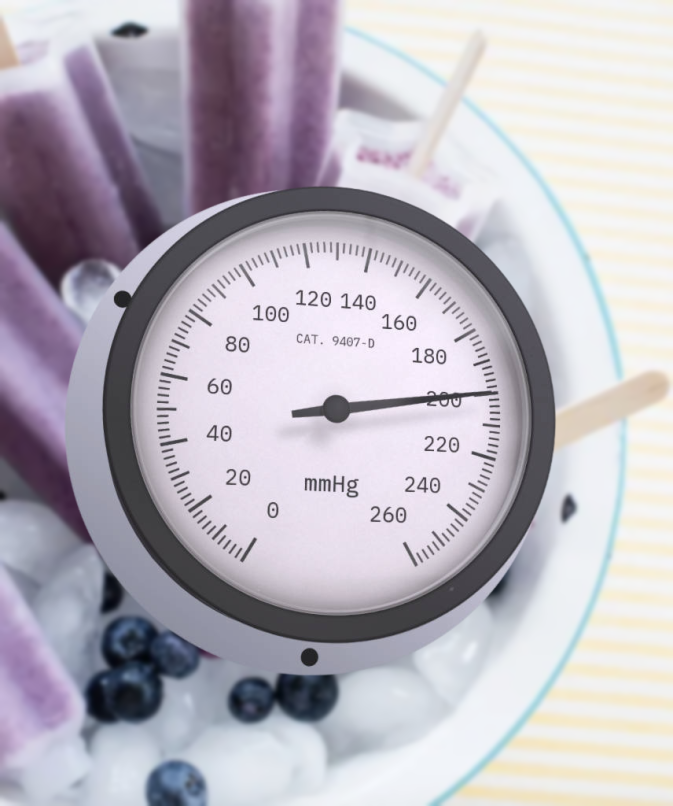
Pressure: value=200 unit=mmHg
